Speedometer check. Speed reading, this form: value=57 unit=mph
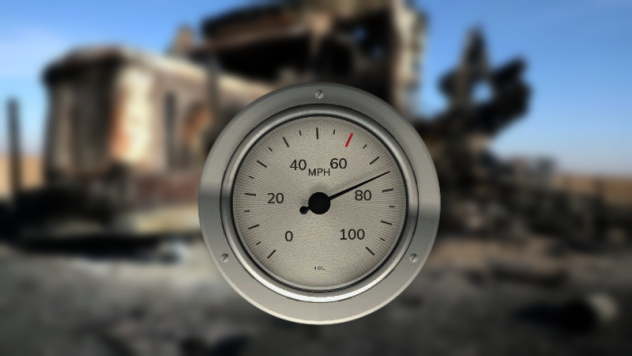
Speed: value=75 unit=mph
